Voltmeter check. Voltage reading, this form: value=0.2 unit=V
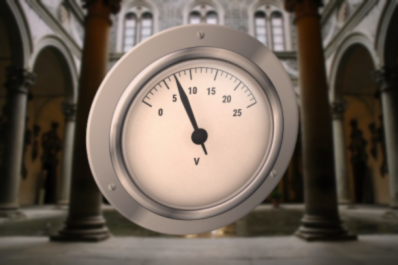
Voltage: value=7 unit=V
